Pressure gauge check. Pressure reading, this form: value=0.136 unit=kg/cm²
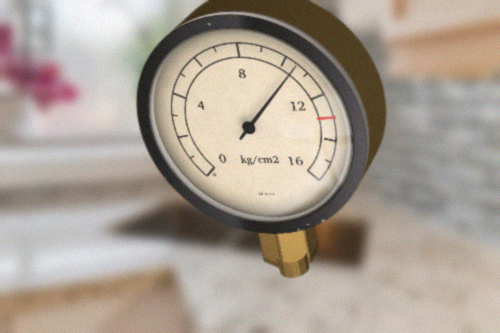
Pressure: value=10.5 unit=kg/cm²
